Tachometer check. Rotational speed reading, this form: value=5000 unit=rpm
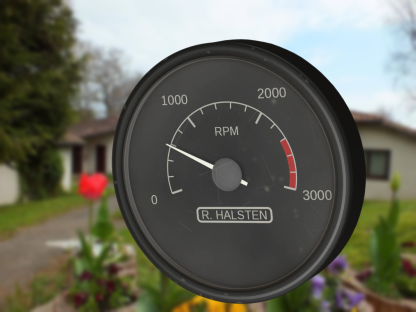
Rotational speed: value=600 unit=rpm
